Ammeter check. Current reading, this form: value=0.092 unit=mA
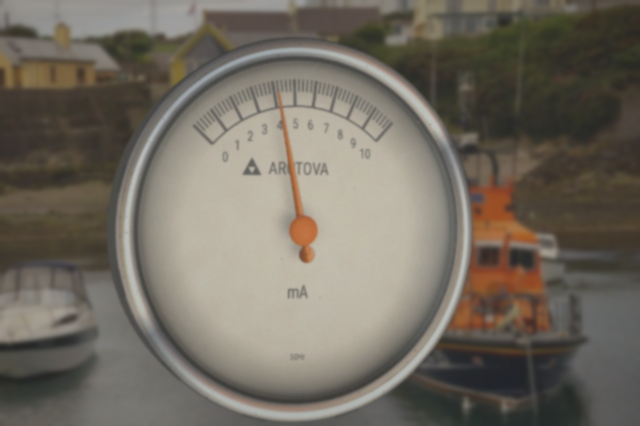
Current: value=4 unit=mA
